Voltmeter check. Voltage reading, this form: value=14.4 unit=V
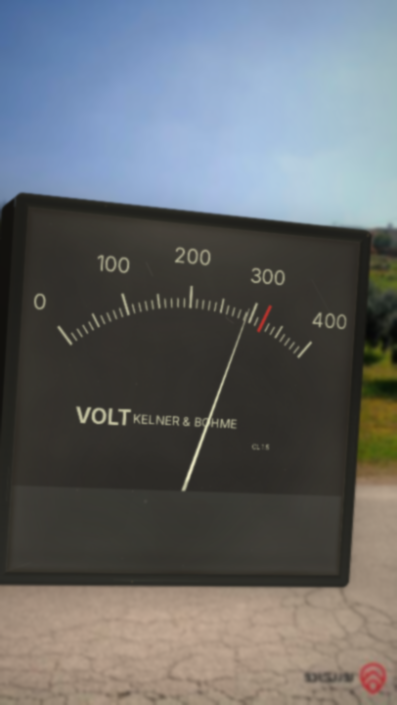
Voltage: value=290 unit=V
